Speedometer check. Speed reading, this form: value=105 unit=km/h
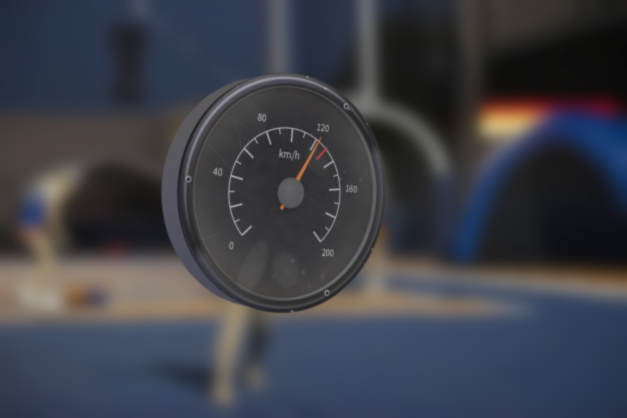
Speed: value=120 unit=km/h
